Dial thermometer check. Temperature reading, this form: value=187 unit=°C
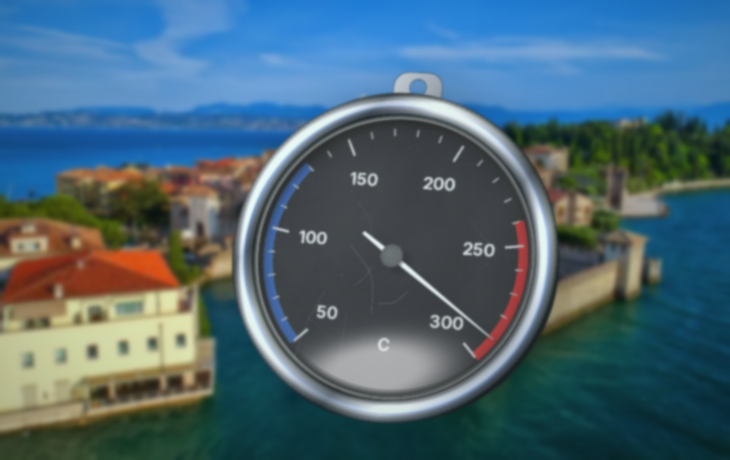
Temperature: value=290 unit=°C
